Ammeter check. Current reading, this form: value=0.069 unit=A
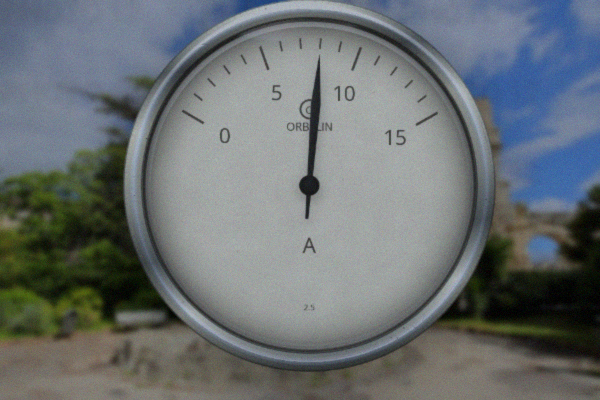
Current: value=8 unit=A
